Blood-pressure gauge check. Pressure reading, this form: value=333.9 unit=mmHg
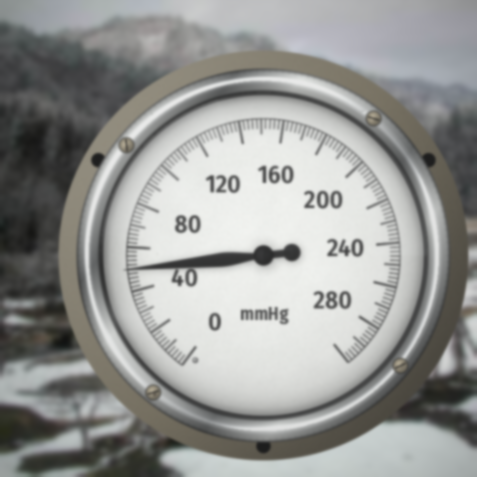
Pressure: value=50 unit=mmHg
